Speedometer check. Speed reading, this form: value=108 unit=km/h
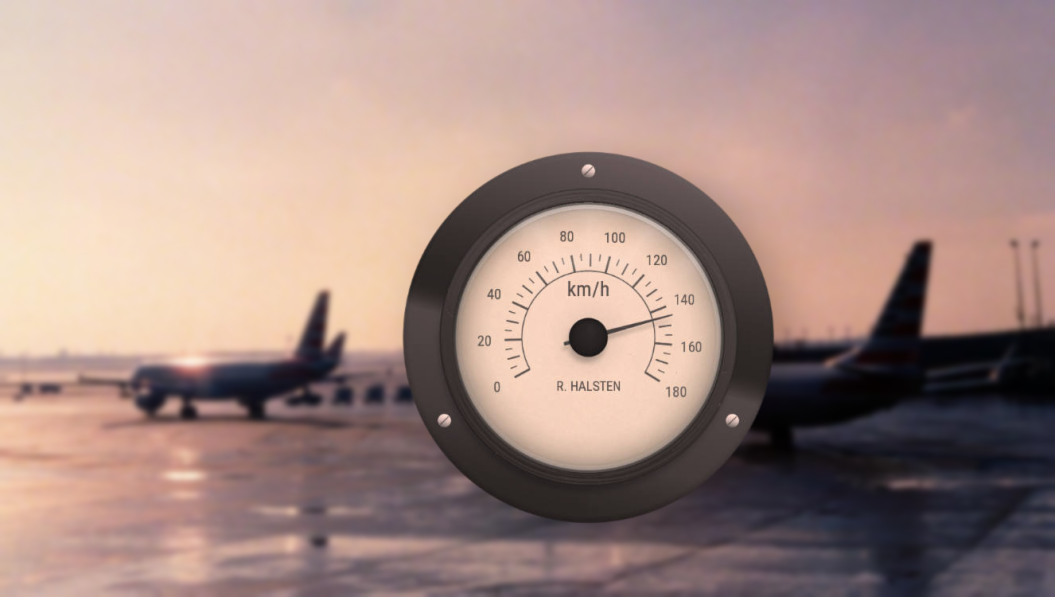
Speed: value=145 unit=km/h
